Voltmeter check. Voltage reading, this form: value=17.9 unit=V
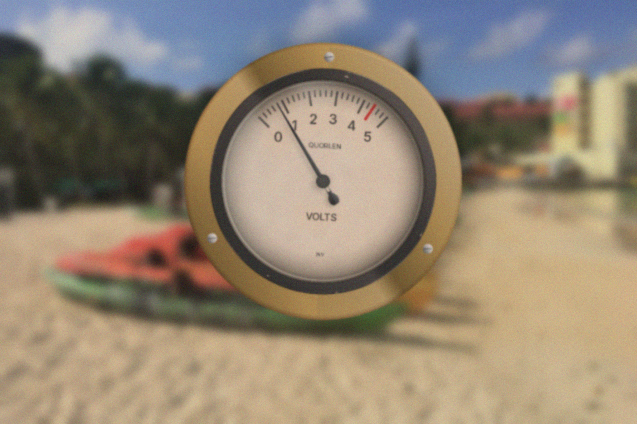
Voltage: value=0.8 unit=V
